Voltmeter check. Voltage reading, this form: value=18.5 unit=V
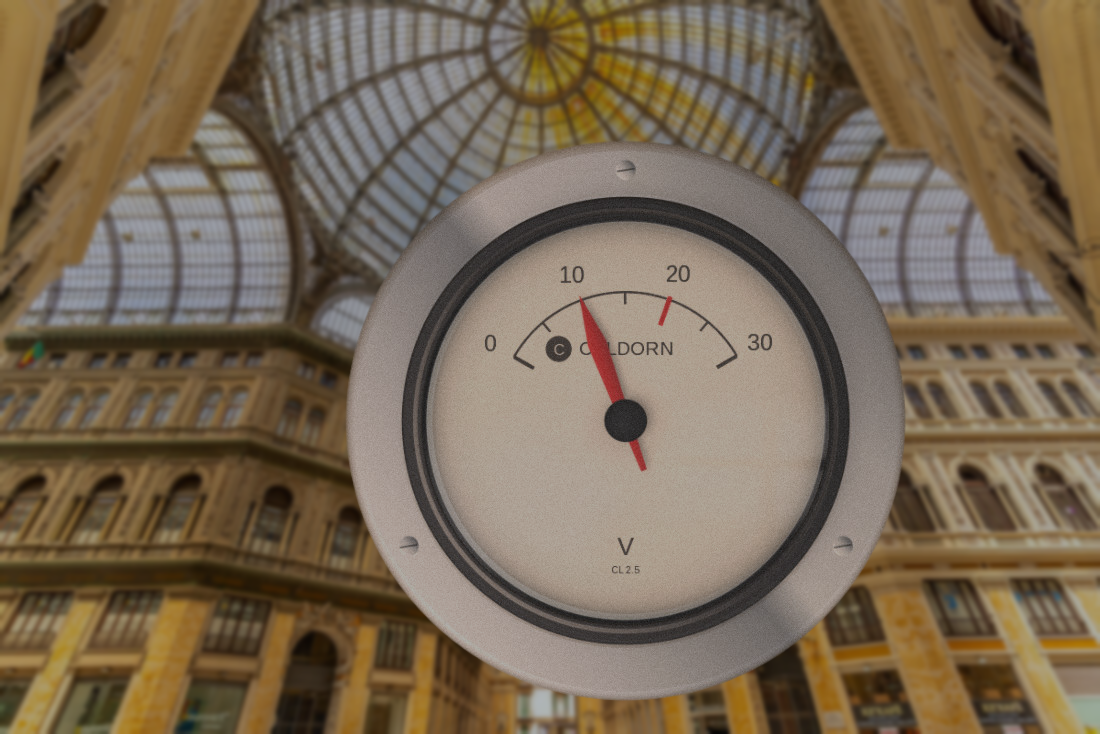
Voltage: value=10 unit=V
